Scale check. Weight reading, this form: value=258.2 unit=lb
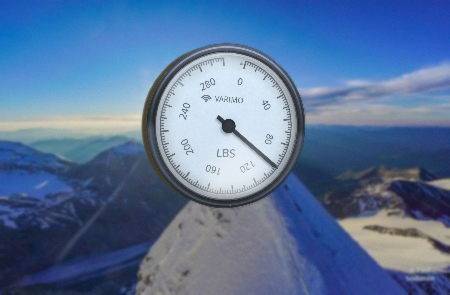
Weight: value=100 unit=lb
